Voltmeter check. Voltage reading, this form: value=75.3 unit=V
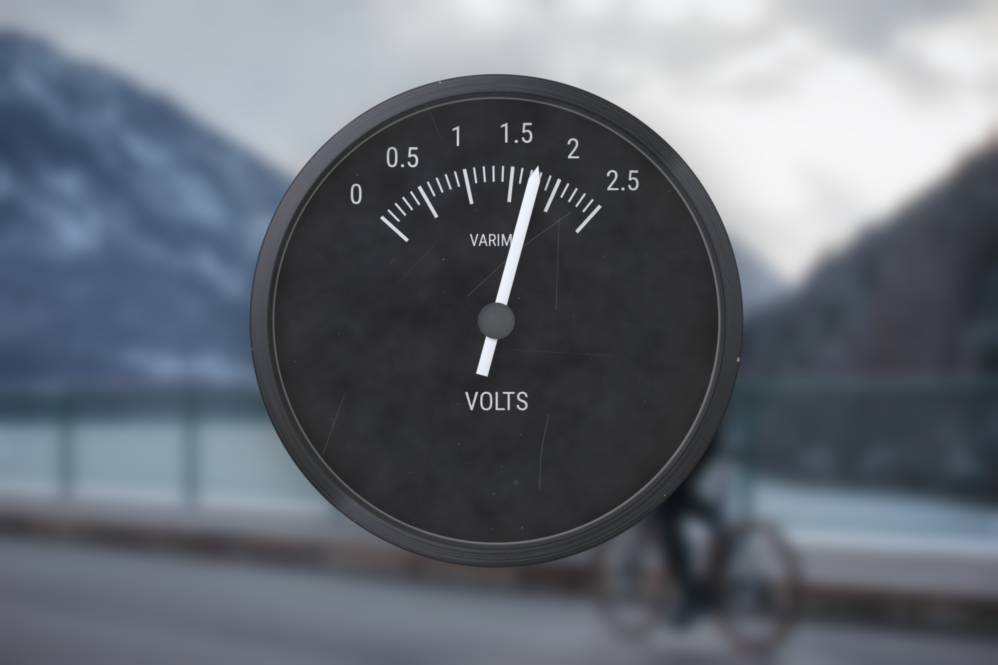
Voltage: value=1.75 unit=V
